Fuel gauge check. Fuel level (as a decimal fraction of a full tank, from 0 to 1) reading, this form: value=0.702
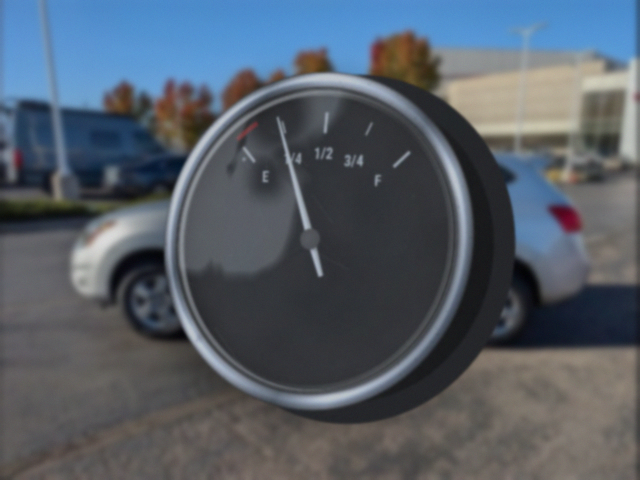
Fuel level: value=0.25
